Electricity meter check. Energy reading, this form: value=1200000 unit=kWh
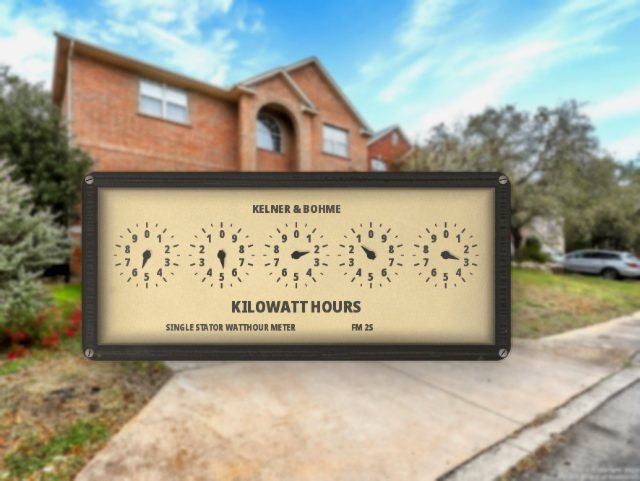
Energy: value=55213 unit=kWh
